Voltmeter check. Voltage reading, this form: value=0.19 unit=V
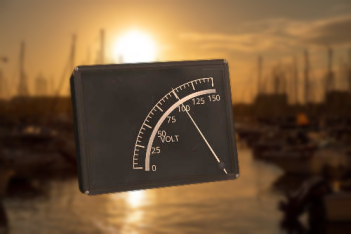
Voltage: value=100 unit=V
